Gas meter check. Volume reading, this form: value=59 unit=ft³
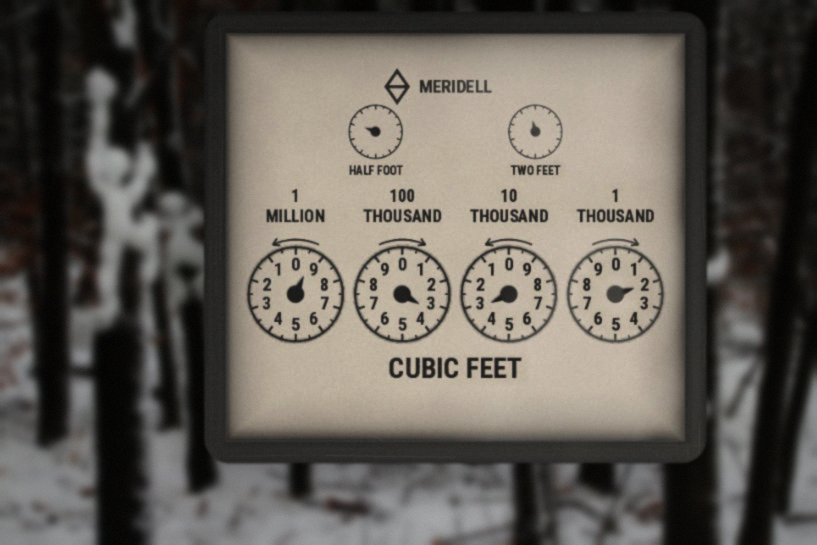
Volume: value=933200 unit=ft³
